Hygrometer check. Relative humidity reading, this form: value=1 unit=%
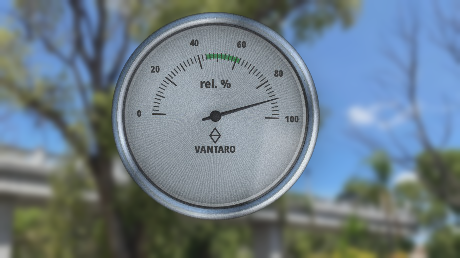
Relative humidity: value=90 unit=%
